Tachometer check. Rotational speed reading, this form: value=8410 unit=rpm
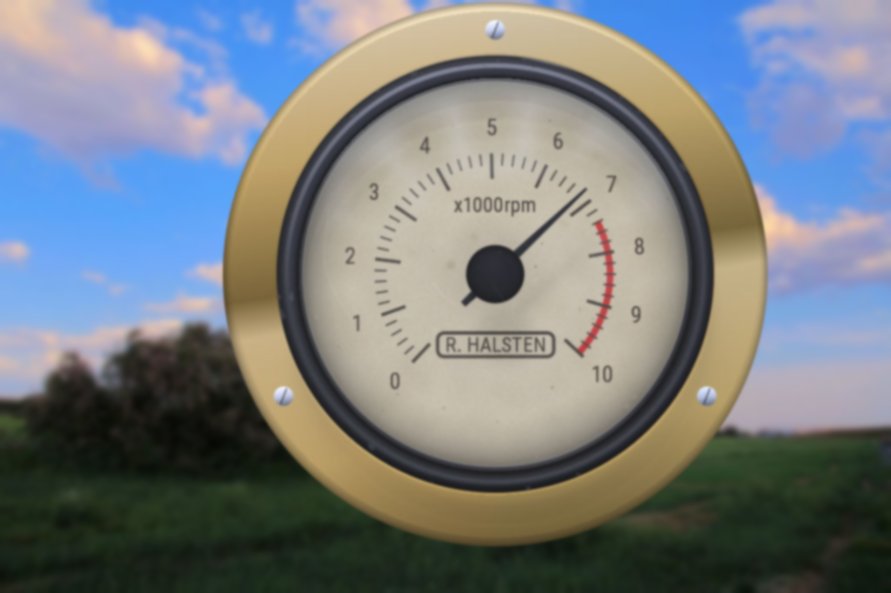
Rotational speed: value=6800 unit=rpm
